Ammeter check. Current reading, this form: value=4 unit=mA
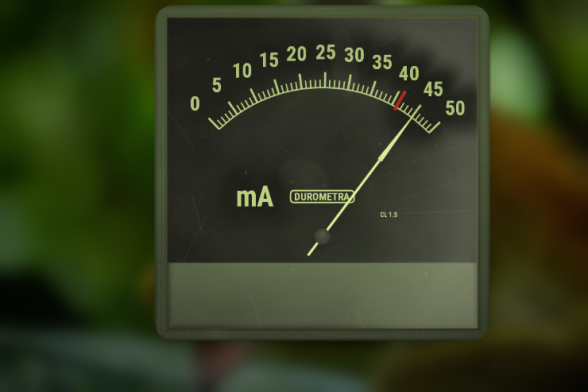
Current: value=45 unit=mA
